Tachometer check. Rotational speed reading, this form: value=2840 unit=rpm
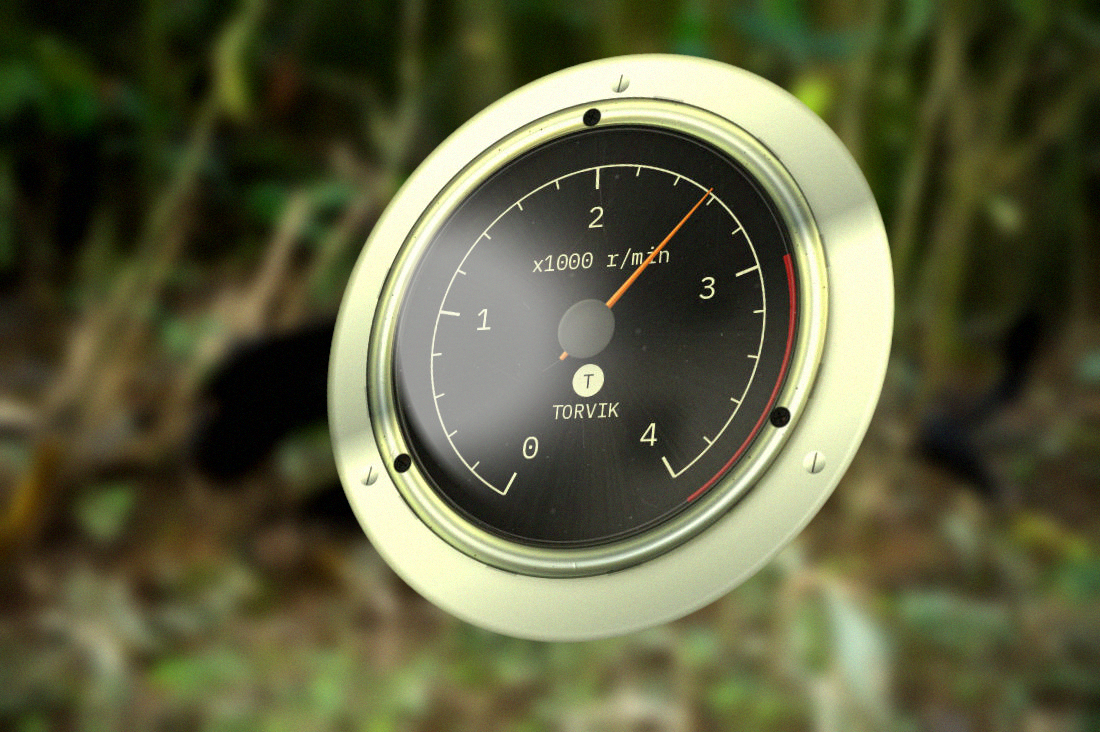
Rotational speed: value=2600 unit=rpm
